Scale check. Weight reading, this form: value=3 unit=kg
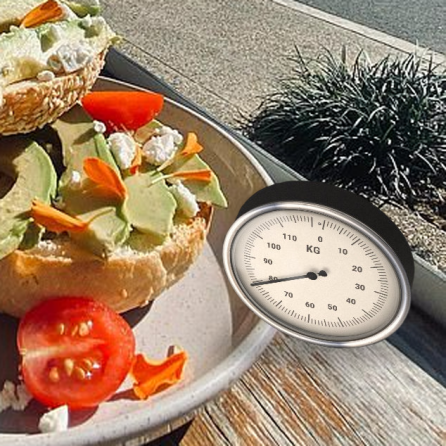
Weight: value=80 unit=kg
